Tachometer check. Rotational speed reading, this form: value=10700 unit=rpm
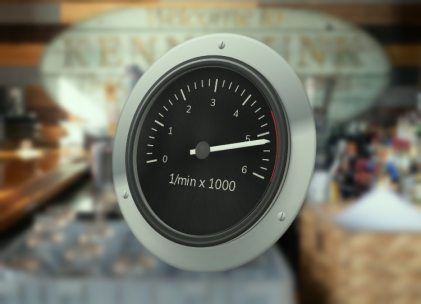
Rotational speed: value=5200 unit=rpm
